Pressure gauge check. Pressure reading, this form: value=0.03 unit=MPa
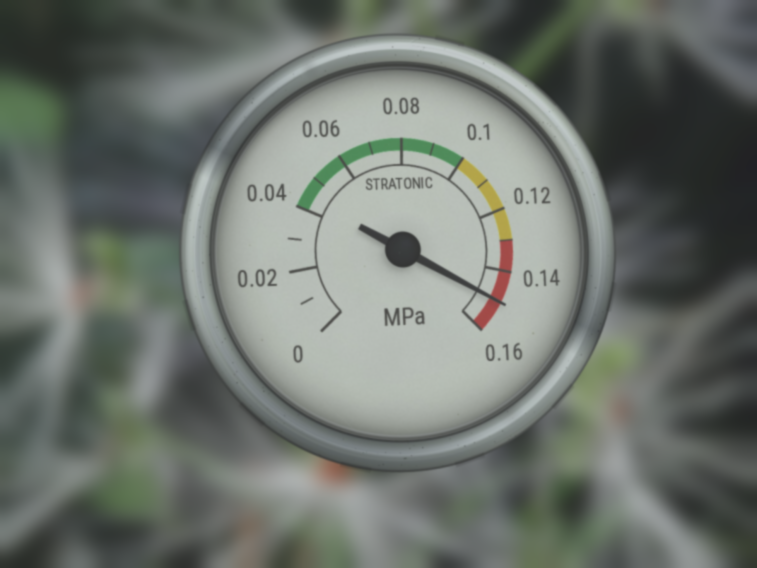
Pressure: value=0.15 unit=MPa
